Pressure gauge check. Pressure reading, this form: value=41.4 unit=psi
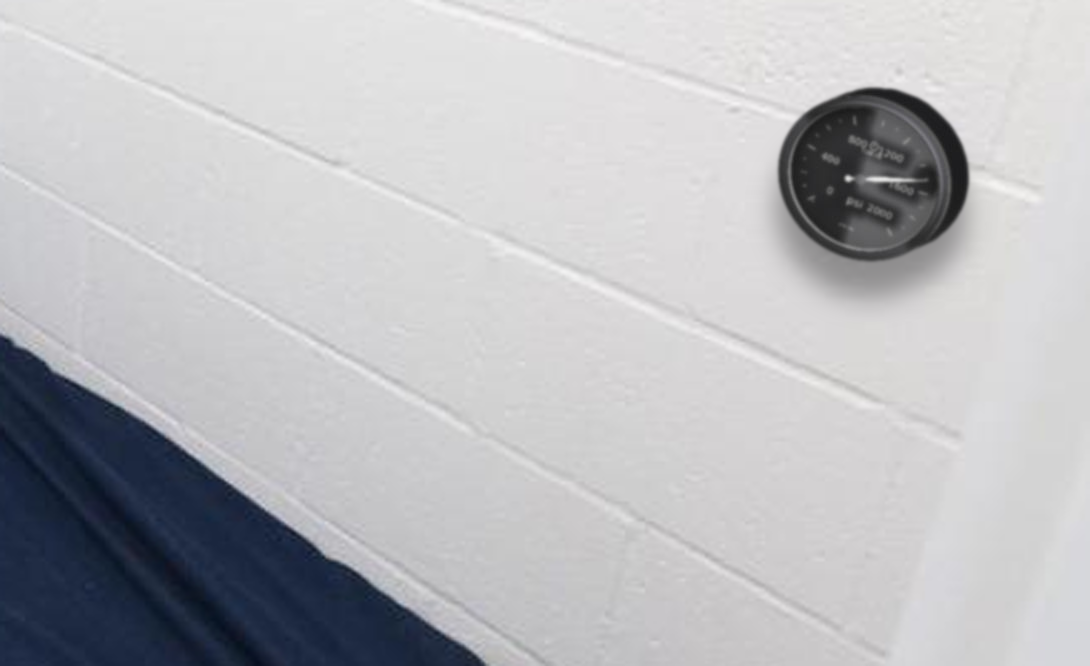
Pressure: value=1500 unit=psi
